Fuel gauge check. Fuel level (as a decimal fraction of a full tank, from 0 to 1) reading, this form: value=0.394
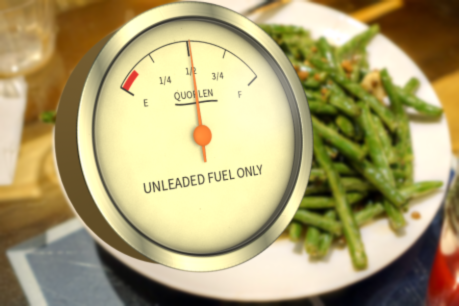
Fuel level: value=0.5
